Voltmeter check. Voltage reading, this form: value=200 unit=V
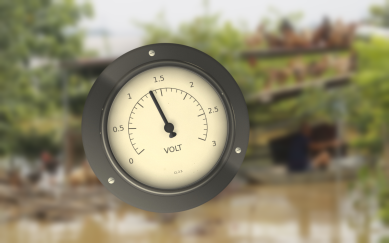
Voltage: value=1.3 unit=V
